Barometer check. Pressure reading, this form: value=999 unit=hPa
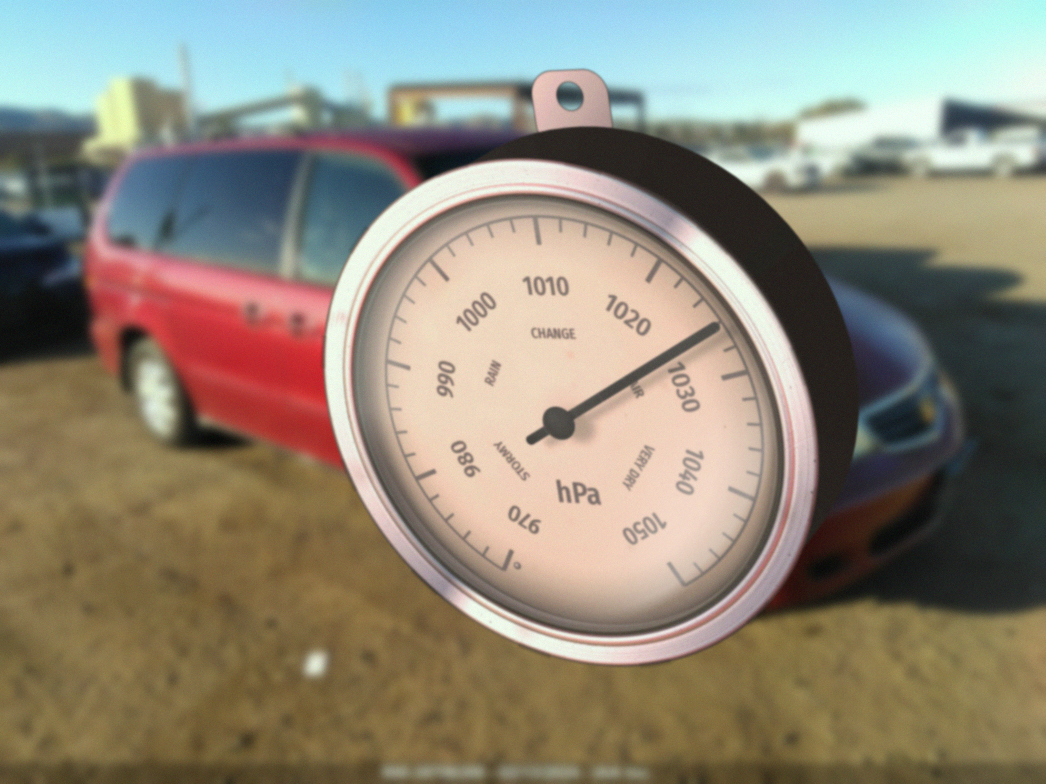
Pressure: value=1026 unit=hPa
